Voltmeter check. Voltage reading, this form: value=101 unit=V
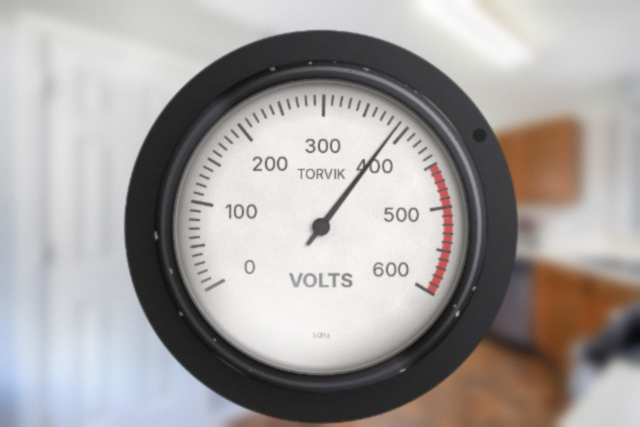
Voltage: value=390 unit=V
